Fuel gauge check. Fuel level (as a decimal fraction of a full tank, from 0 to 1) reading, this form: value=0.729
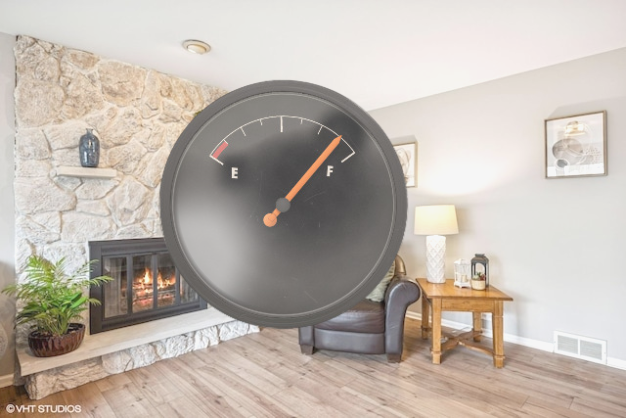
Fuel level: value=0.875
